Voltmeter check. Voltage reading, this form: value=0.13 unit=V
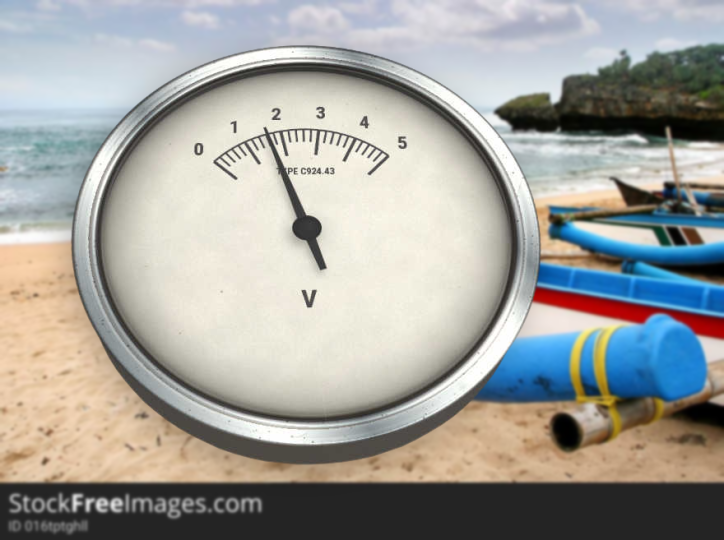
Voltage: value=1.6 unit=V
